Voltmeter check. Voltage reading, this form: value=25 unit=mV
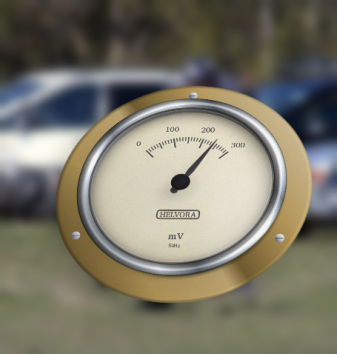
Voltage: value=250 unit=mV
